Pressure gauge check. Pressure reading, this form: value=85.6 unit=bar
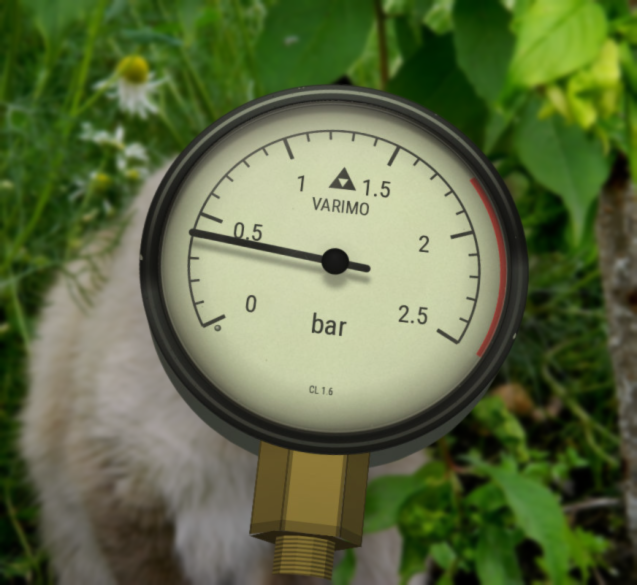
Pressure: value=0.4 unit=bar
